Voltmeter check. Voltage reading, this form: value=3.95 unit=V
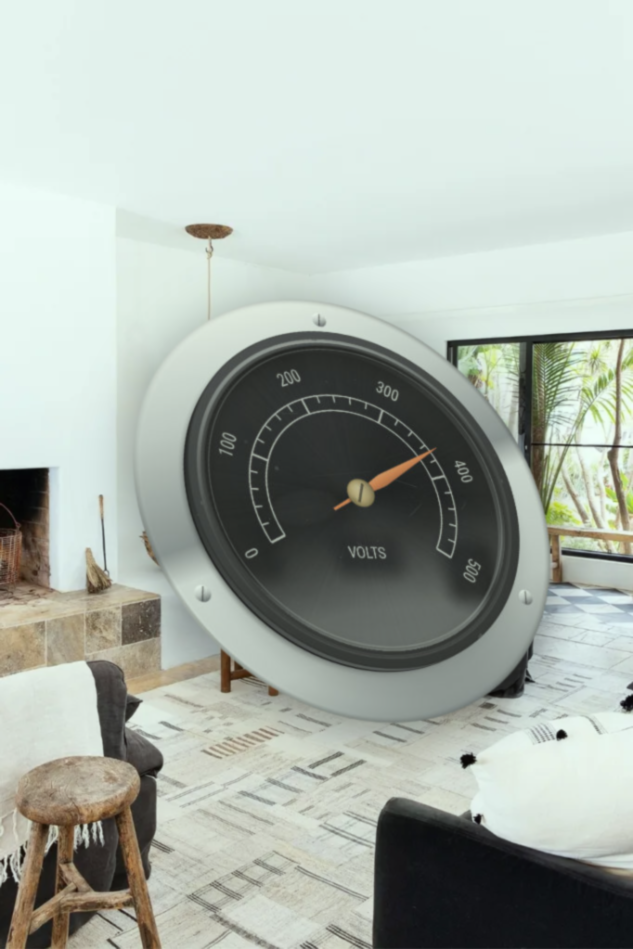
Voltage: value=370 unit=V
